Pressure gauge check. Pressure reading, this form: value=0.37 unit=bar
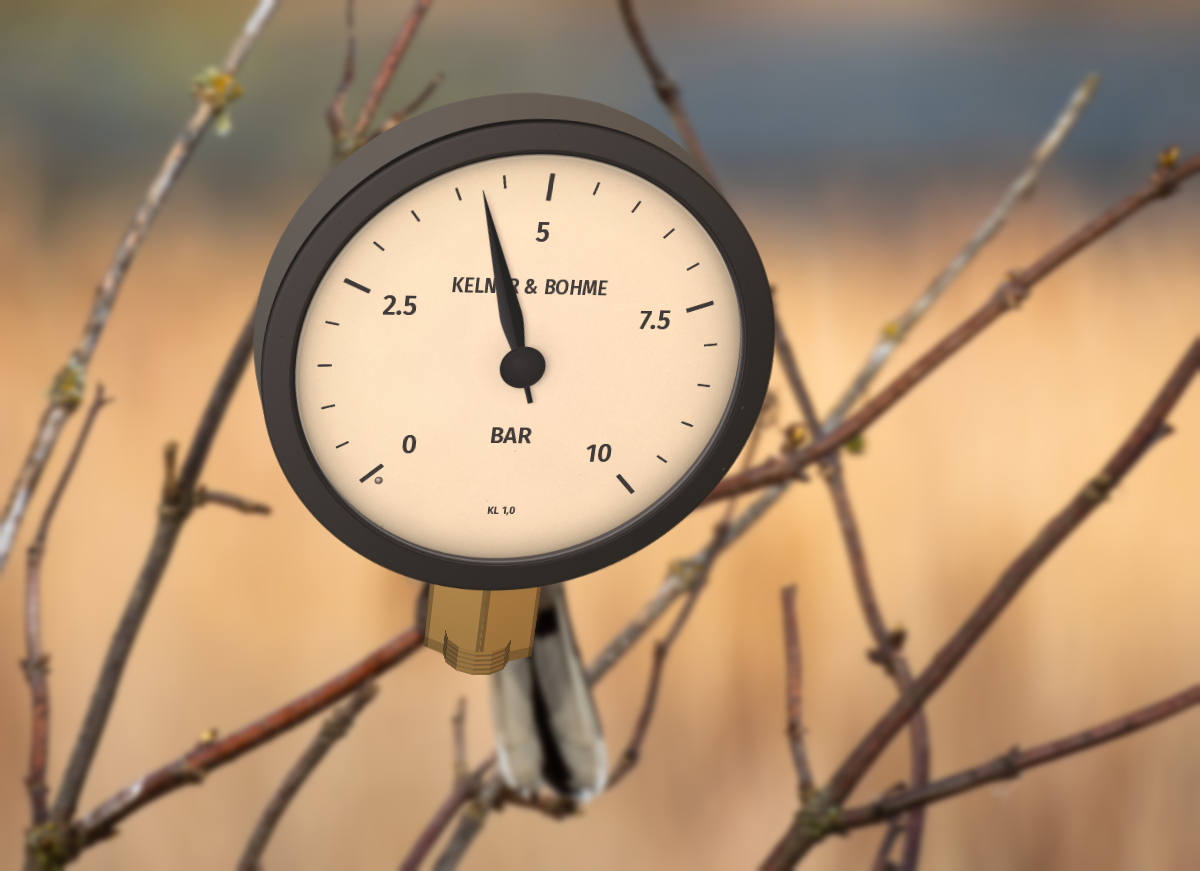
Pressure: value=4.25 unit=bar
